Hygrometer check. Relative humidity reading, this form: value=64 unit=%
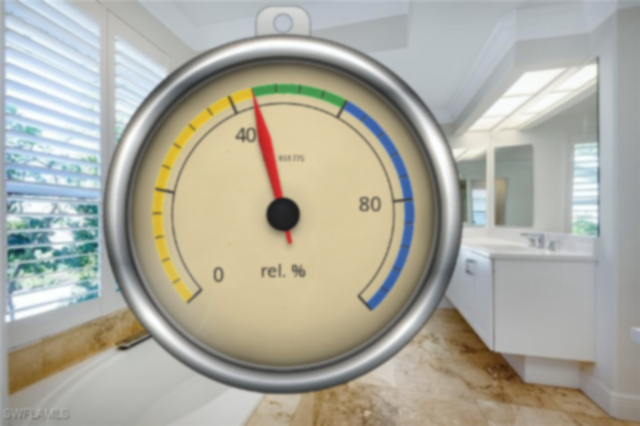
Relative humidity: value=44 unit=%
